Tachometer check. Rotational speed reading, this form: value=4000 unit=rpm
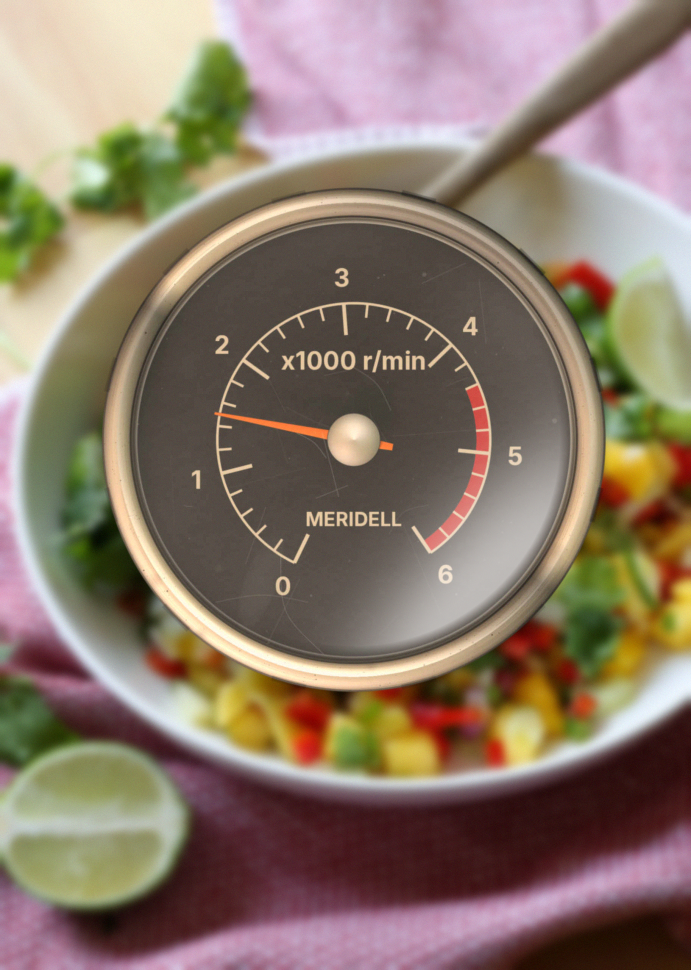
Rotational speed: value=1500 unit=rpm
